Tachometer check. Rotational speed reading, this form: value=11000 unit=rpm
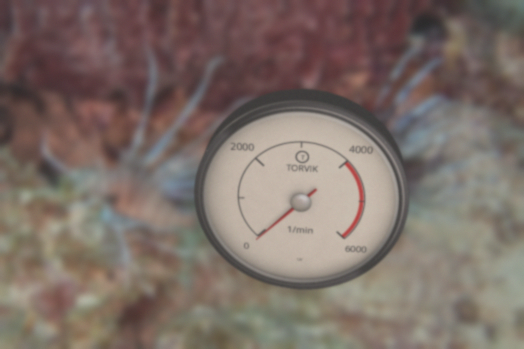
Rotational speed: value=0 unit=rpm
